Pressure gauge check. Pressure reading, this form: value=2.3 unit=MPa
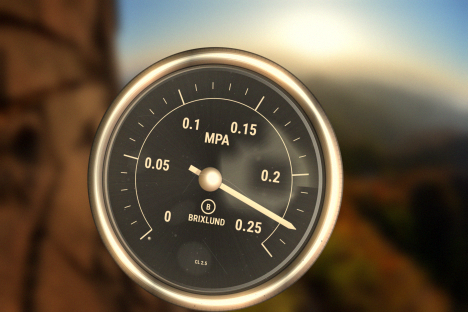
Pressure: value=0.23 unit=MPa
